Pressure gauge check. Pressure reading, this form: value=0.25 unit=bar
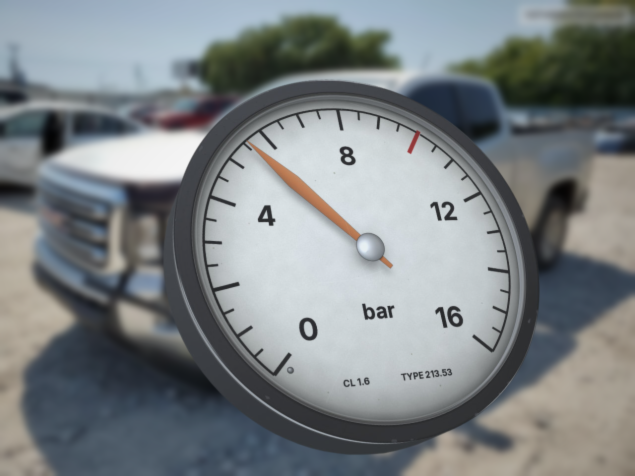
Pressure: value=5.5 unit=bar
